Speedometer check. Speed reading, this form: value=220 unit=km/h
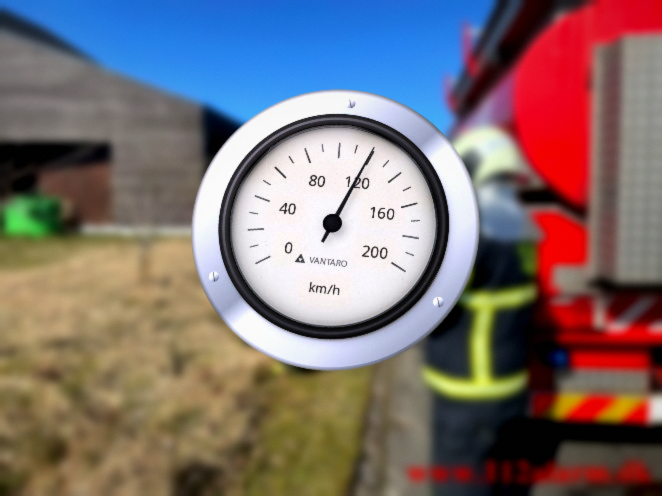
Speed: value=120 unit=km/h
